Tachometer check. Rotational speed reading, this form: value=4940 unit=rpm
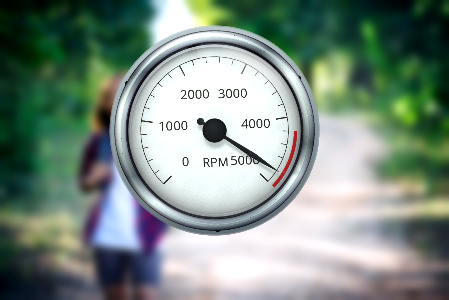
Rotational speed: value=4800 unit=rpm
